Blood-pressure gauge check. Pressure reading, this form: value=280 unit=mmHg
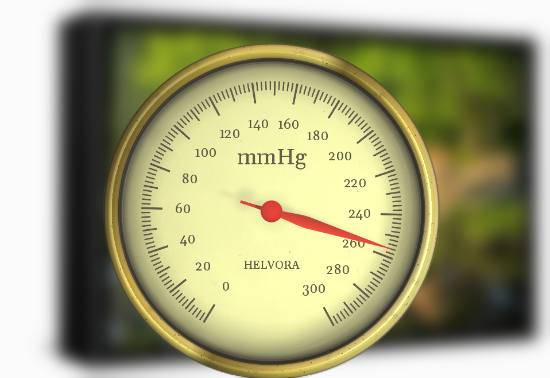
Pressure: value=256 unit=mmHg
